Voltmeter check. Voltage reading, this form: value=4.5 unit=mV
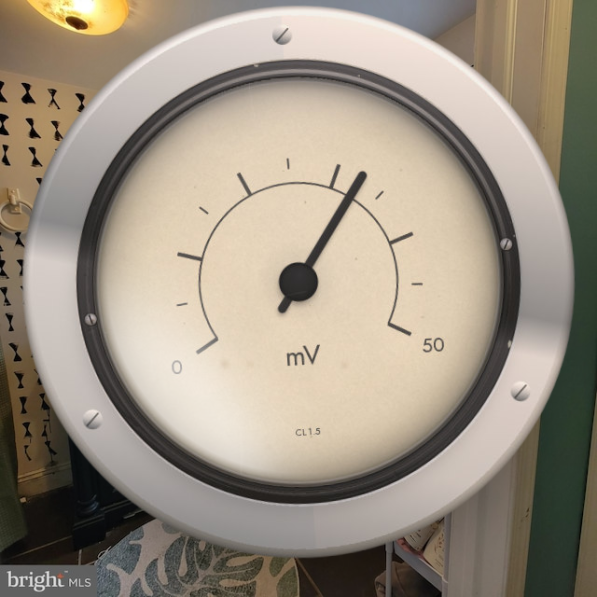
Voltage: value=32.5 unit=mV
